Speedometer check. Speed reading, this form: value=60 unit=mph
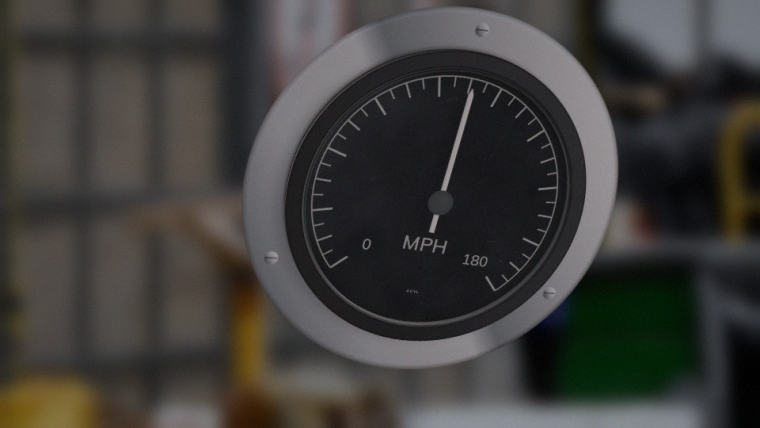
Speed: value=90 unit=mph
